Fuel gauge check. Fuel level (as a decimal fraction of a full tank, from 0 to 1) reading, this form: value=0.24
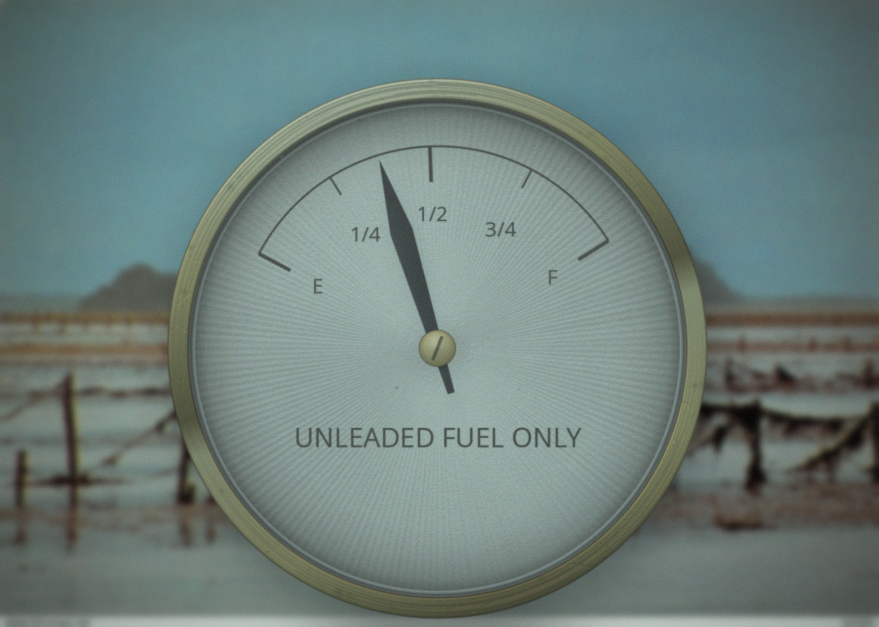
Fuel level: value=0.375
